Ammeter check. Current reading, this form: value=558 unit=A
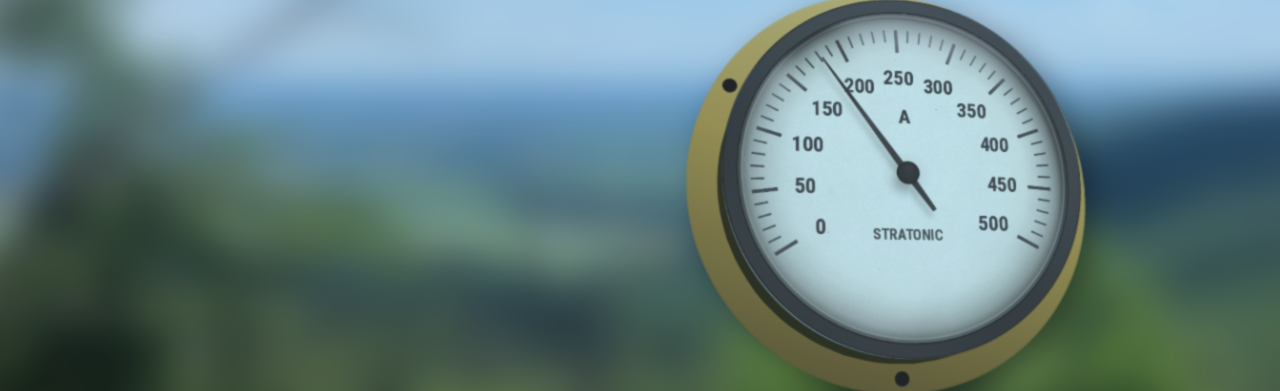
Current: value=180 unit=A
